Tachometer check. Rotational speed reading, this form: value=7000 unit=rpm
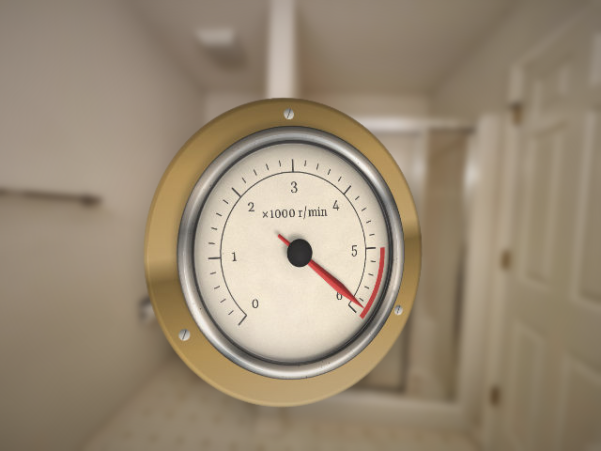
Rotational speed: value=5900 unit=rpm
